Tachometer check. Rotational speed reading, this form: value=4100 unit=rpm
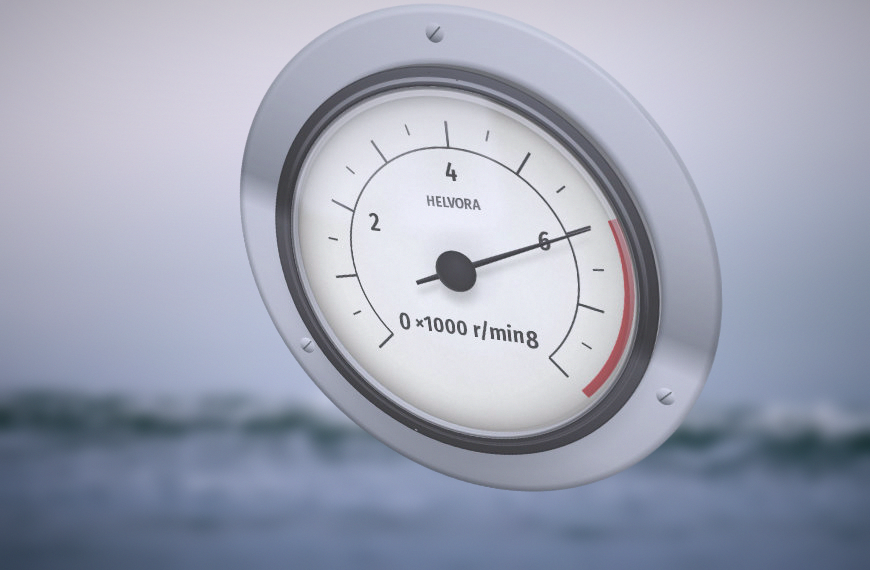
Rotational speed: value=6000 unit=rpm
